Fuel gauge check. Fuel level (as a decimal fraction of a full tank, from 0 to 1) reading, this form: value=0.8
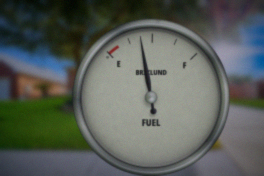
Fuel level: value=0.375
